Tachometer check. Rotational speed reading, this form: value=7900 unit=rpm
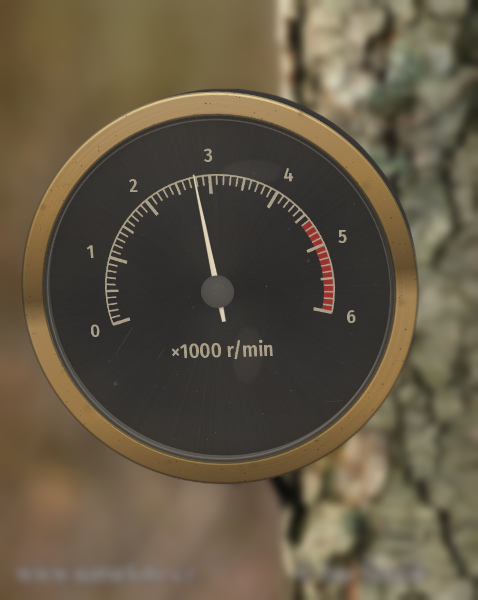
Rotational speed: value=2800 unit=rpm
